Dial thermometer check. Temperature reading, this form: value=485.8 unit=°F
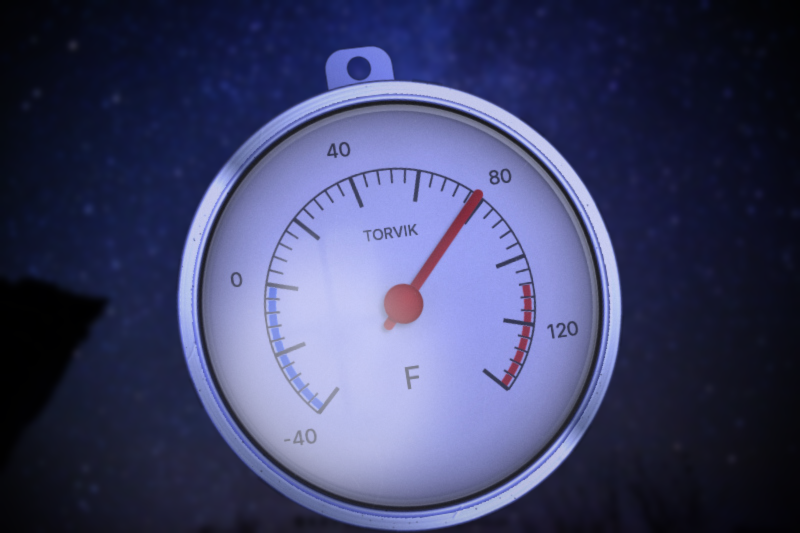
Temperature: value=78 unit=°F
